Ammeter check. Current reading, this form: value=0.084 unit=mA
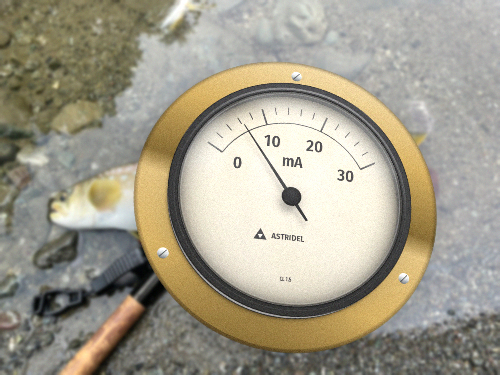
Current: value=6 unit=mA
